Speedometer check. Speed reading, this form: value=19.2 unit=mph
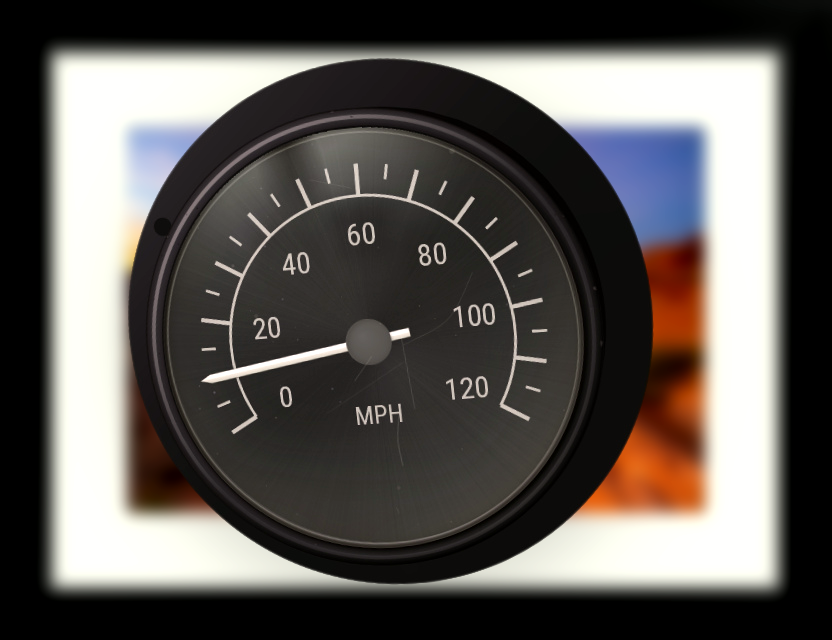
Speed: value=10 unit=mph
